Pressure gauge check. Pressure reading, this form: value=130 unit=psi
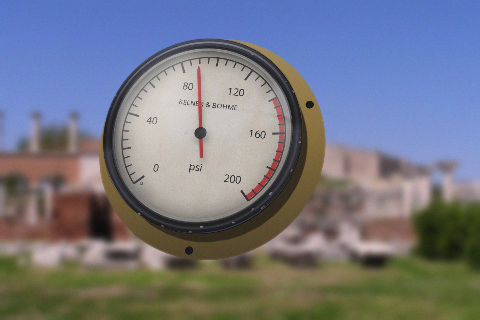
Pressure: value=90 unit=psi
